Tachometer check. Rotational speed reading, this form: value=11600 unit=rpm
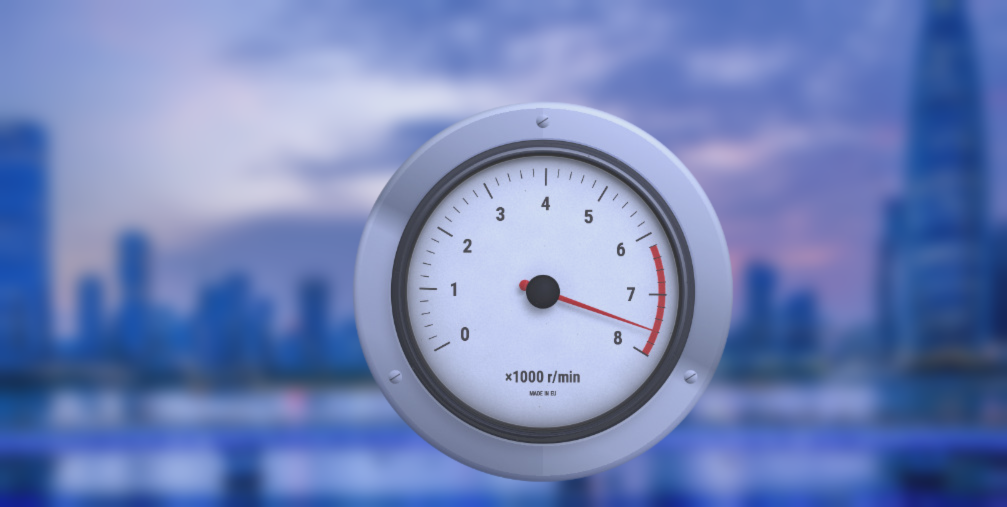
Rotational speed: value=7600 unit=rpm
